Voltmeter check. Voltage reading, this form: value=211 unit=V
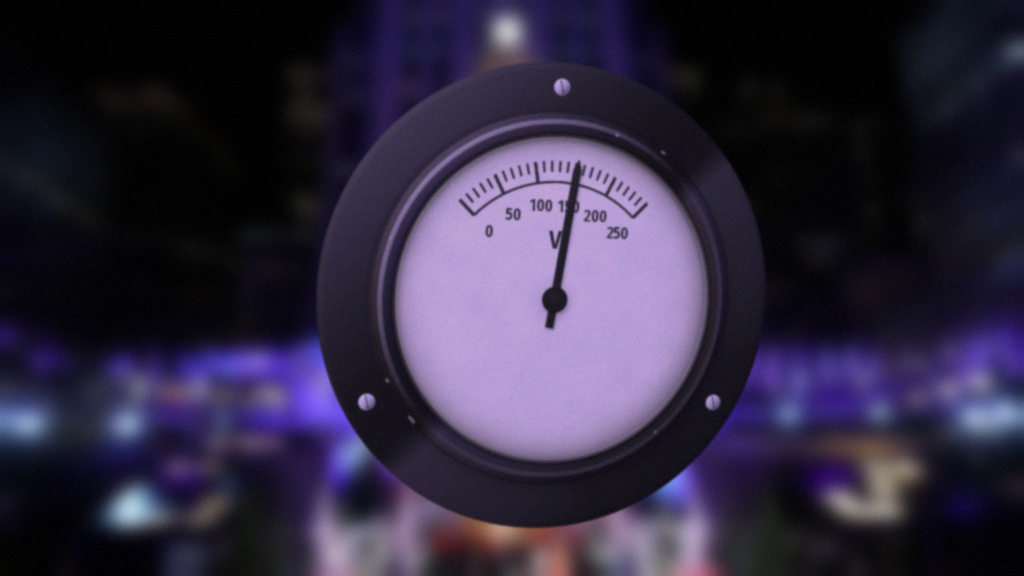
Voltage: value=150 unit=V
